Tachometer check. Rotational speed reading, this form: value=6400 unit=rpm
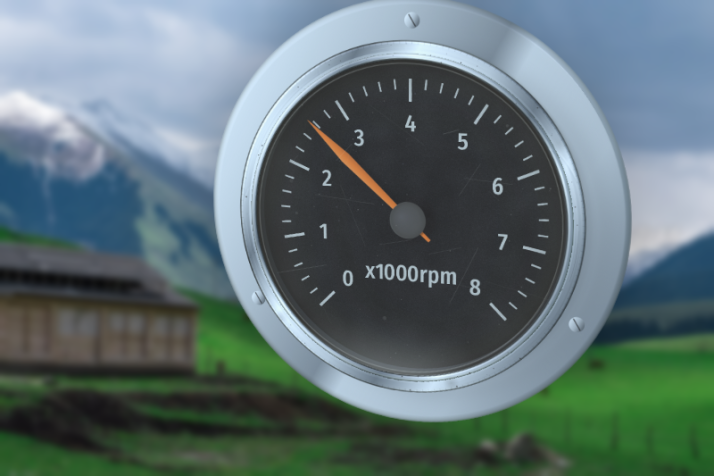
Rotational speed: value=2600 unit=rpm
